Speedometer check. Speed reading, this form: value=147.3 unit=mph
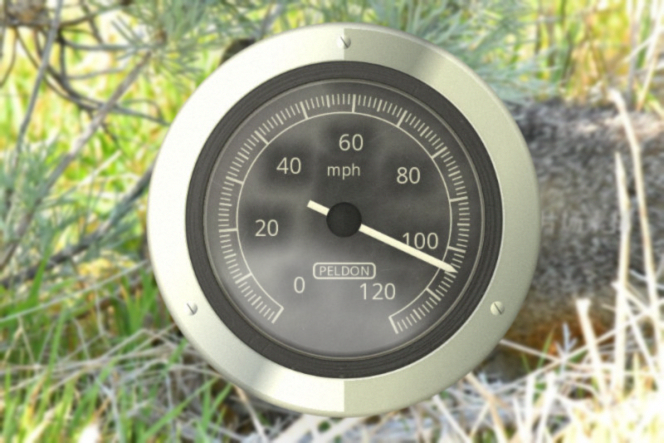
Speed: value=104 unit=mph
